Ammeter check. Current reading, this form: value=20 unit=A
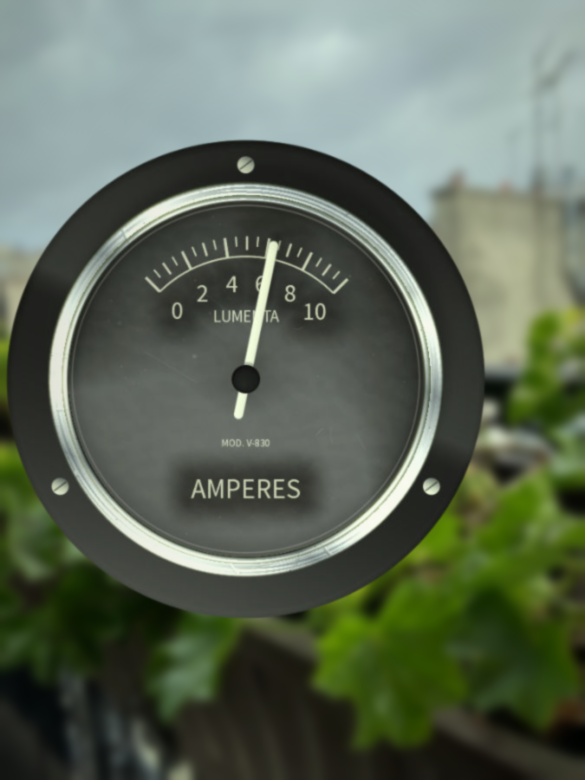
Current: value=6.25 unit=A
